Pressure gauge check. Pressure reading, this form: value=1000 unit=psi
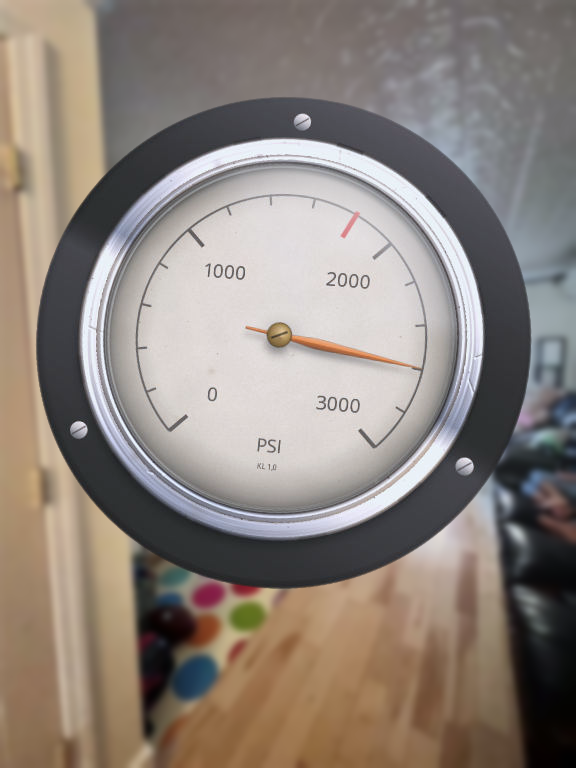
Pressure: value=2600 unit=psi
